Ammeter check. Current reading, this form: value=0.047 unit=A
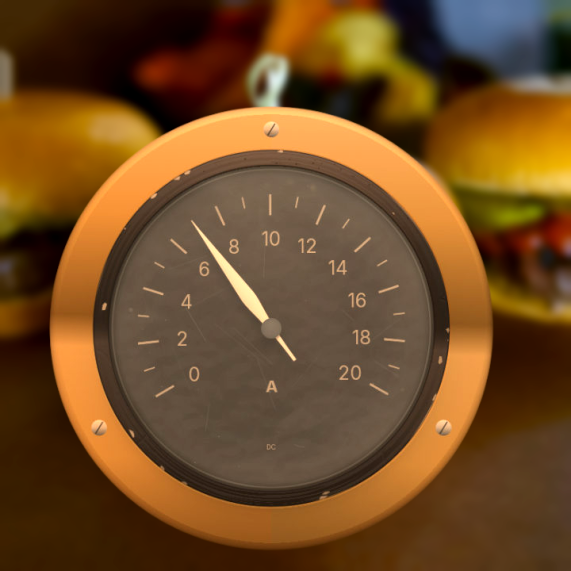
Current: value=7 unit=A
